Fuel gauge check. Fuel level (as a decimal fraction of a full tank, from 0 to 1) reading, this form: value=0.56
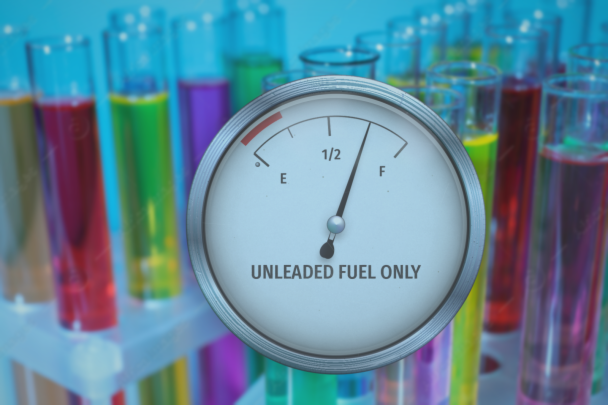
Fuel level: value=0.75
